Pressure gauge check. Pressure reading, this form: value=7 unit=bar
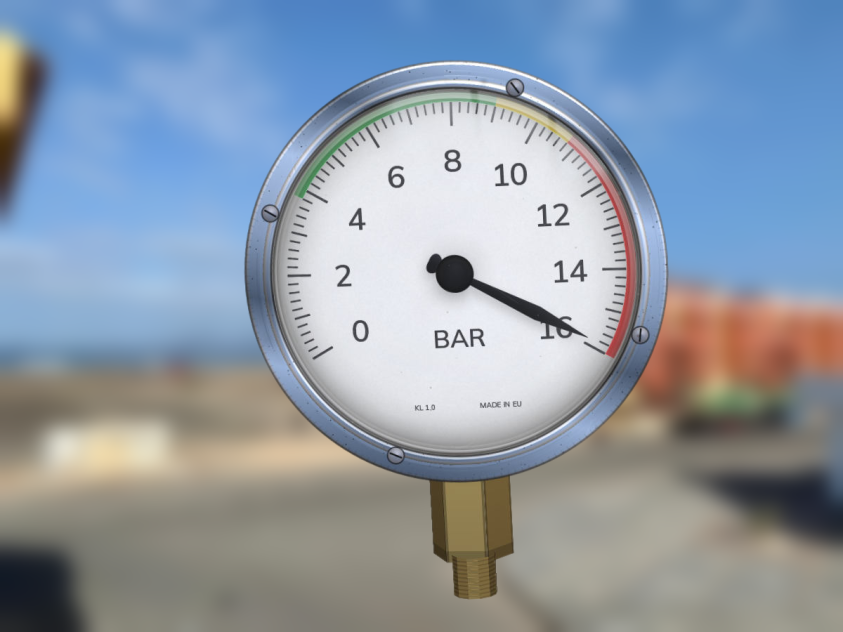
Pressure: value=15.8 unit=bar
